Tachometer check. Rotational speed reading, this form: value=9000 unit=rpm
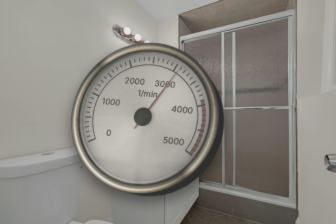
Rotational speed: value=3100 unit=rpm
